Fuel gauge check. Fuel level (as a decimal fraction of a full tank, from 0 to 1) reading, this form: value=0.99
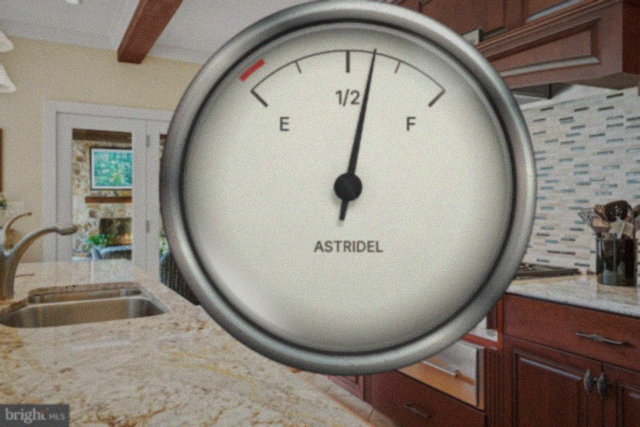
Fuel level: value=0.625
